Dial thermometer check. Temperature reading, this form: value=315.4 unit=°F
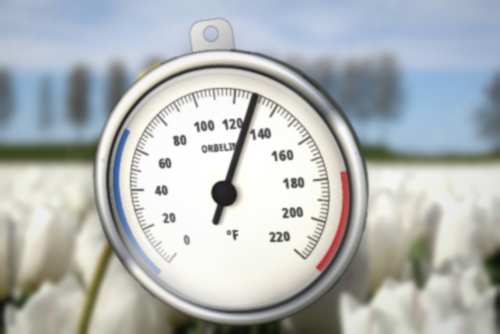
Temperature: value=130 unit=°F
